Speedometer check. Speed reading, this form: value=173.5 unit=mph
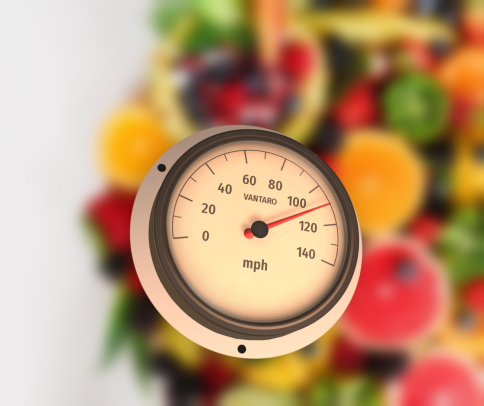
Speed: value=110 unit=mph
